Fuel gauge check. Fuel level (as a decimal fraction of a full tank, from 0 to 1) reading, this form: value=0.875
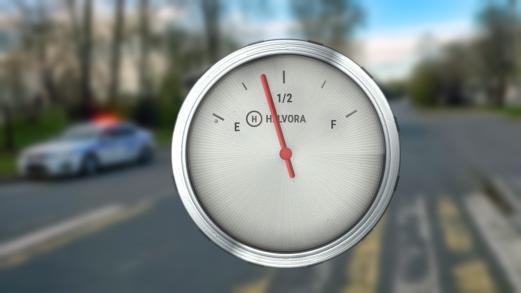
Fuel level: value=0.375
